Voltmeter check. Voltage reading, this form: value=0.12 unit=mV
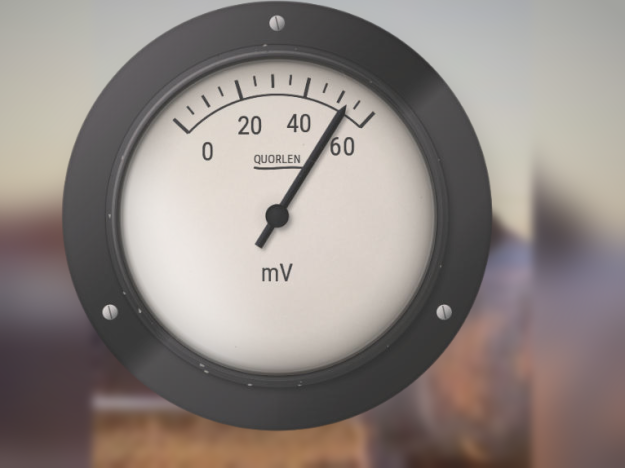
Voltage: value=52.5 unit=mV
